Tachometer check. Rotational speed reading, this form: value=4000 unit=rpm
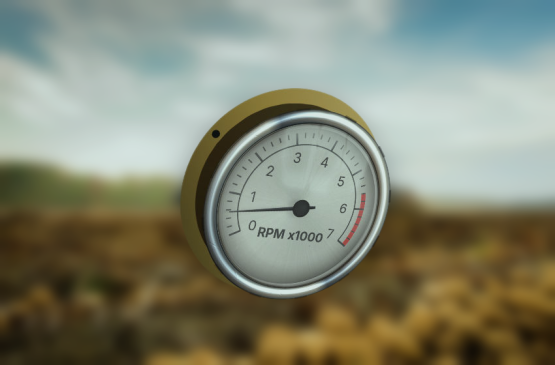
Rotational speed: value=600 unit=rpm
